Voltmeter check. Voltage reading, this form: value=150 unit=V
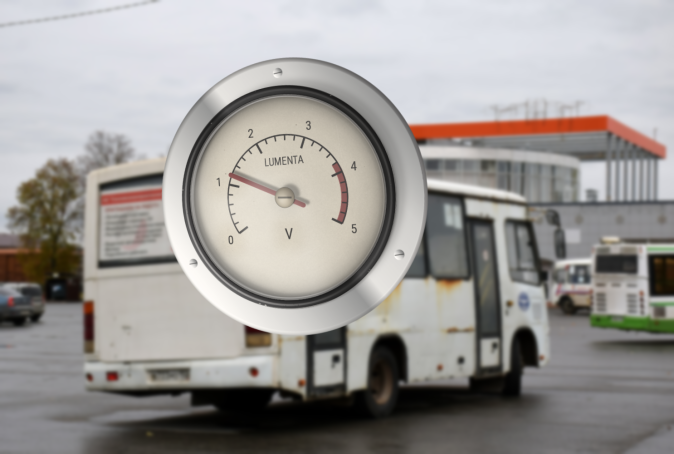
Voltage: value=1.2 unit=V
